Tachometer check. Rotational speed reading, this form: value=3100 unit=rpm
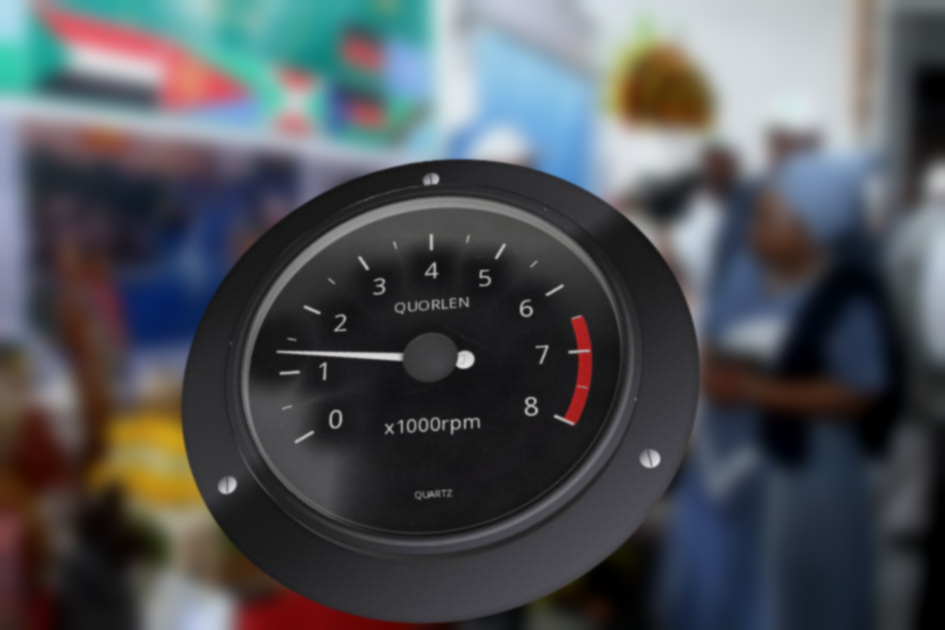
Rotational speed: value=1250 unit=rpm
